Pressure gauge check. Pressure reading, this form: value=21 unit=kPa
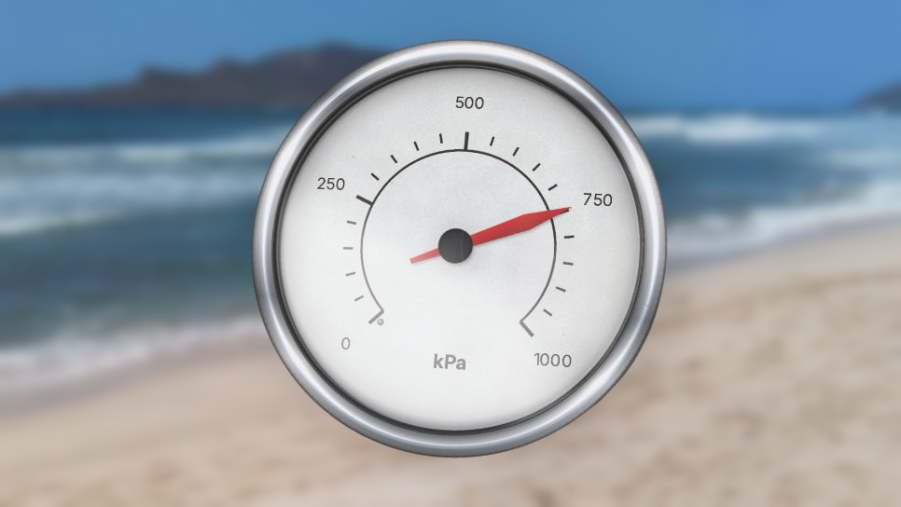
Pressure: value=750 unit=kPa
